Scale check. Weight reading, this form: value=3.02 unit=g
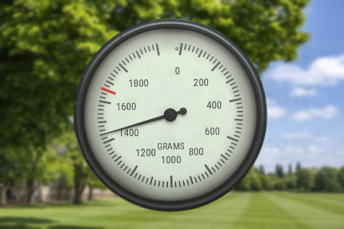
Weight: value=1440 unit=g
